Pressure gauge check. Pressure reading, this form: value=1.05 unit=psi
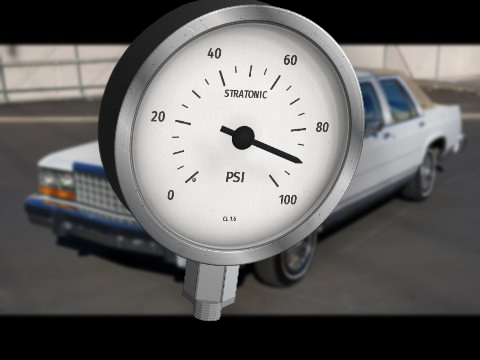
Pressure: value=90 unit=psi
